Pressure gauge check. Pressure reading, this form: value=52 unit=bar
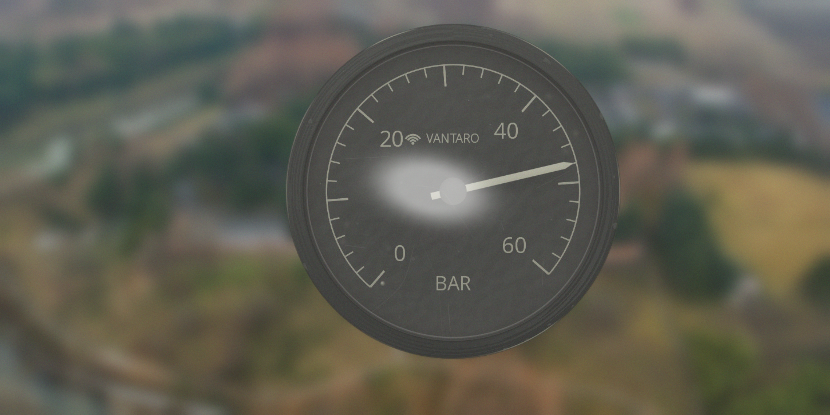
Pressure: value=48 unit=bar
